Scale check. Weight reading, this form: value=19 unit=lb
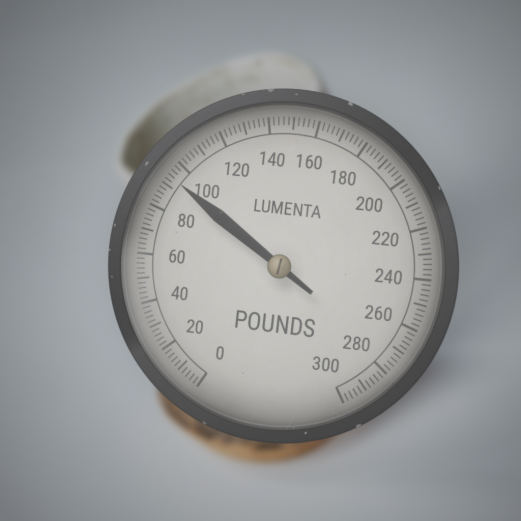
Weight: value=94 unit=lb
